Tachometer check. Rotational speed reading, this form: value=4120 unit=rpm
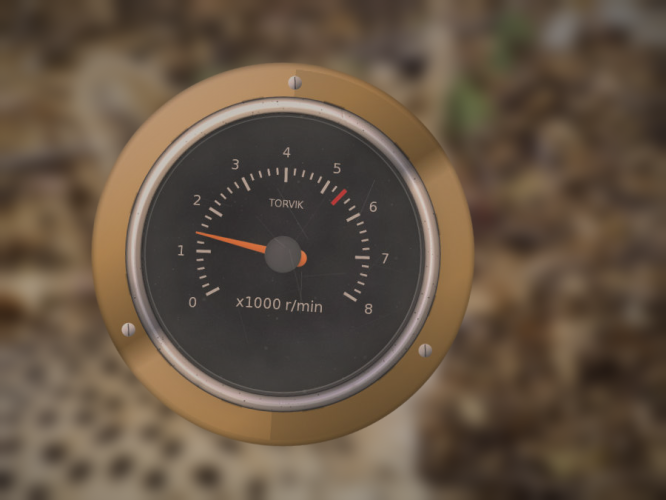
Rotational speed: value=1400 unit=rpm
